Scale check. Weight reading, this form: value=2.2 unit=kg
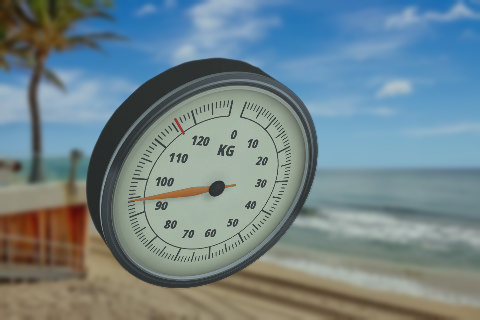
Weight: value=95 unit=kg
